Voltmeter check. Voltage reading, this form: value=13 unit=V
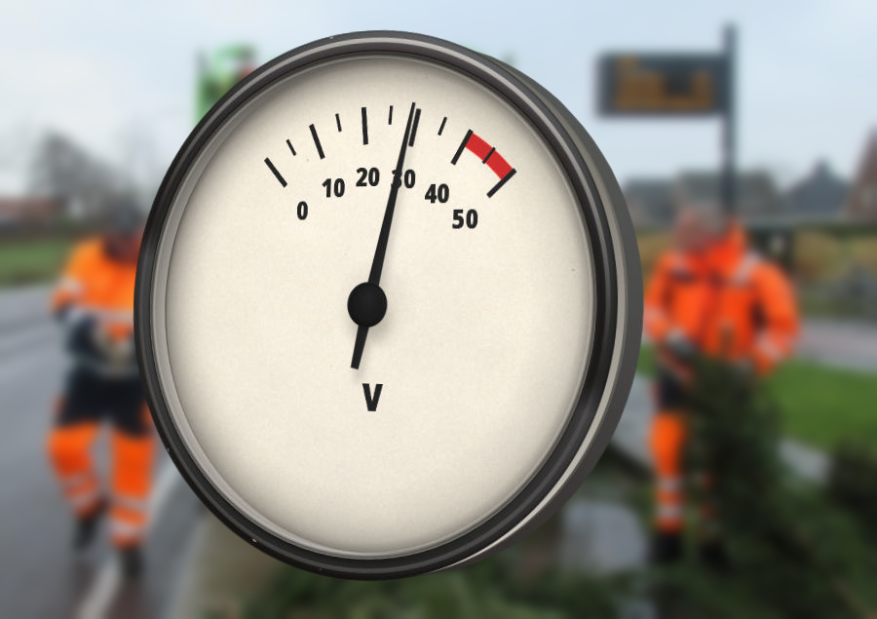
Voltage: value=30 unit=V
